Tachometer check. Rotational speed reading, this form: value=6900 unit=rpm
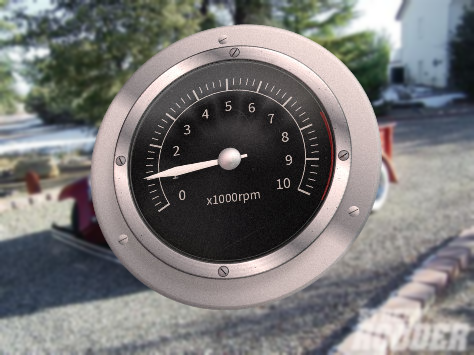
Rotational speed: value=1000 unit=rpm
